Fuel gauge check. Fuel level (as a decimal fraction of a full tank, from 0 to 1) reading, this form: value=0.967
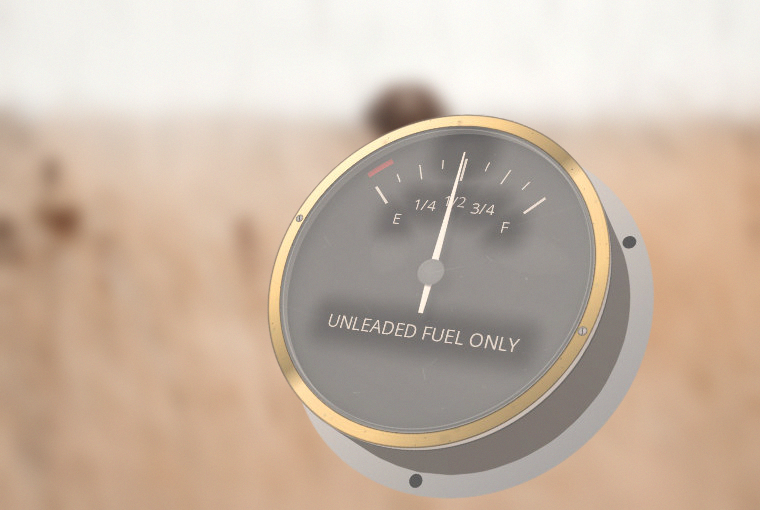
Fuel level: value=0.5
